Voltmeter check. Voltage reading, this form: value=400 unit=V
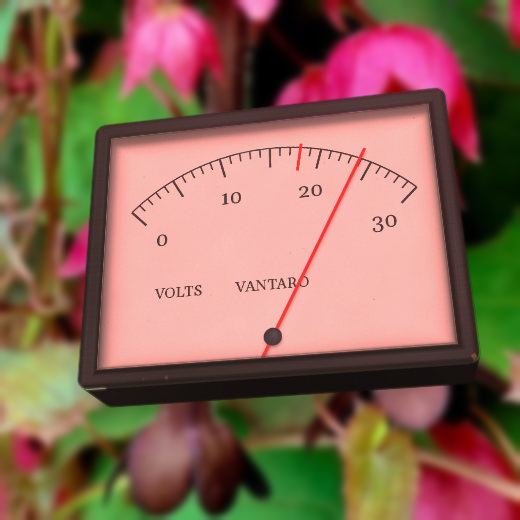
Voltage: value=24 unit=V
